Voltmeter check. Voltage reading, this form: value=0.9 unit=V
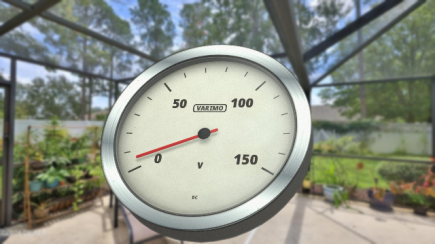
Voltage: value=5 unit=V
